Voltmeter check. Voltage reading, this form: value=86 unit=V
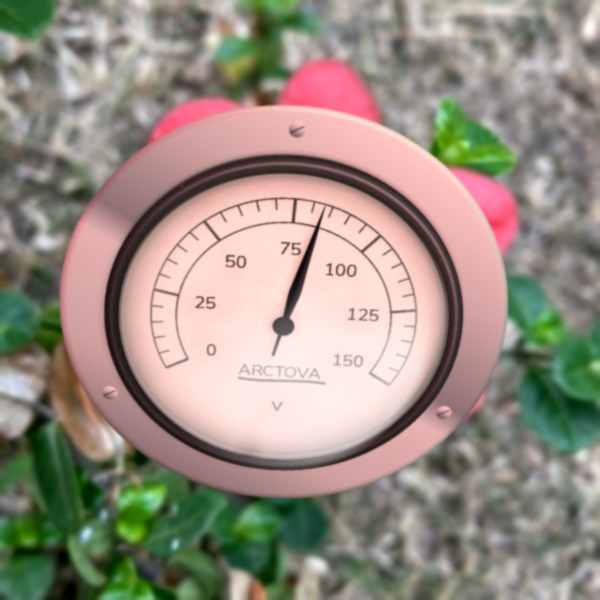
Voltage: value=82.5 unit=V
